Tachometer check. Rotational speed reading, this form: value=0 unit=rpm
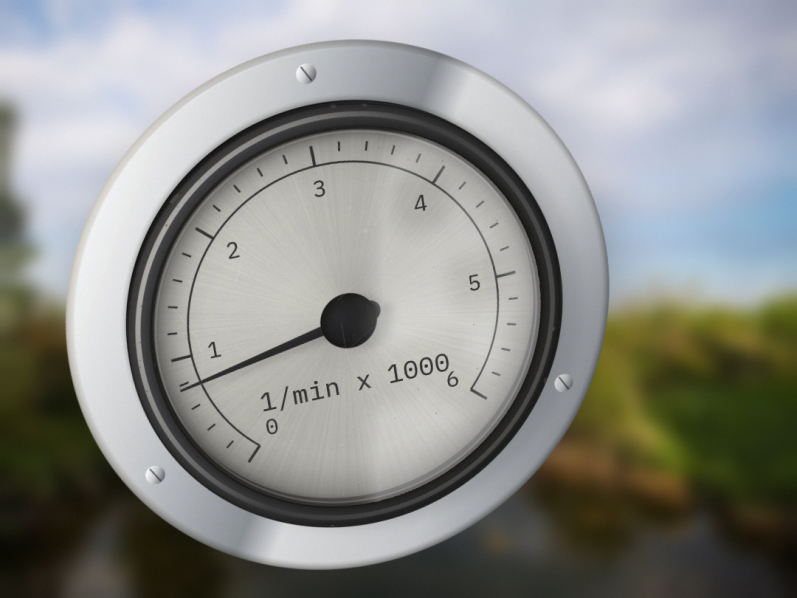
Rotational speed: value=800 unit=rpm
